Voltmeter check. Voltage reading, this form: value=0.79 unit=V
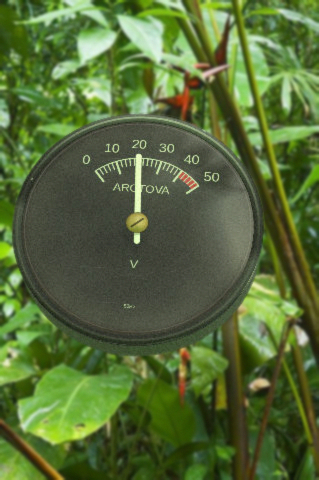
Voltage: value=20 unit=V
